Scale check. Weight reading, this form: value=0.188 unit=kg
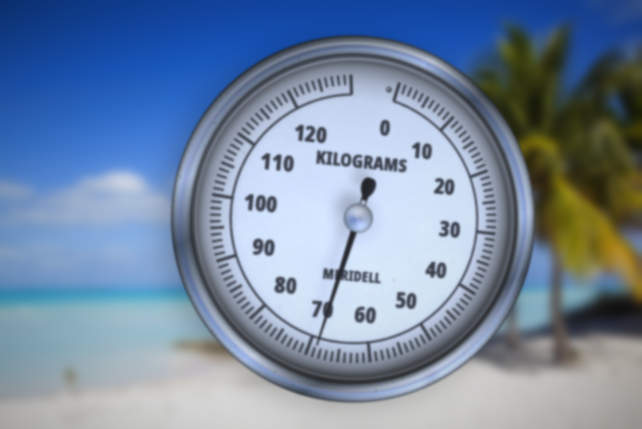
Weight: value=69 unit=kg
